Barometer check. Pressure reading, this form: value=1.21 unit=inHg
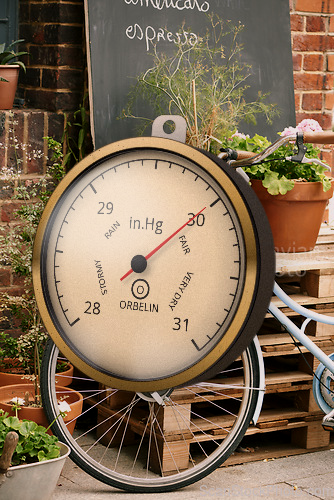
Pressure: value=30 unit=inHg
